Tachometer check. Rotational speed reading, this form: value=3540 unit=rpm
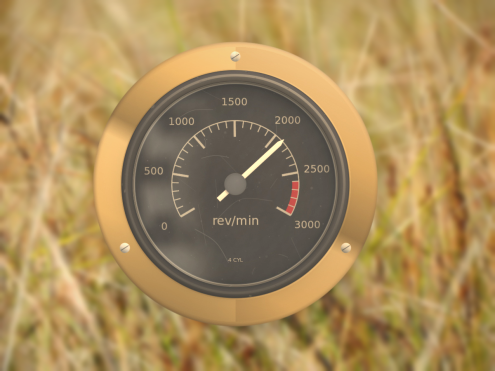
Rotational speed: value=2100 unit=rpm
